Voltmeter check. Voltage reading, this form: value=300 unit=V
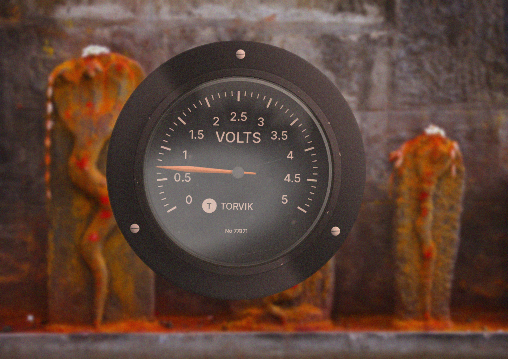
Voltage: value=0.7 unit=V
